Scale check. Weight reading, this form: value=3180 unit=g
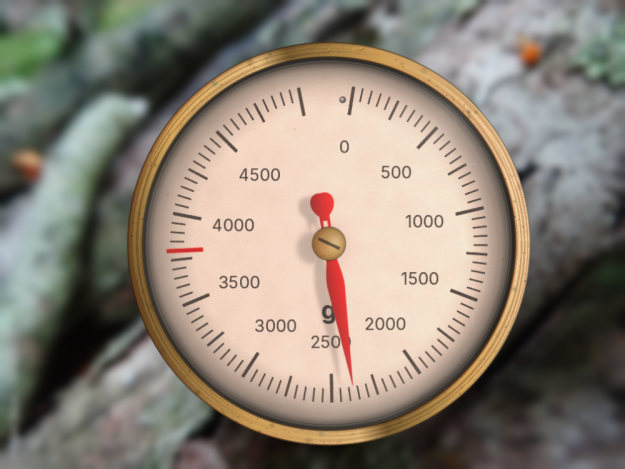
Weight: value=2375 unit=g
